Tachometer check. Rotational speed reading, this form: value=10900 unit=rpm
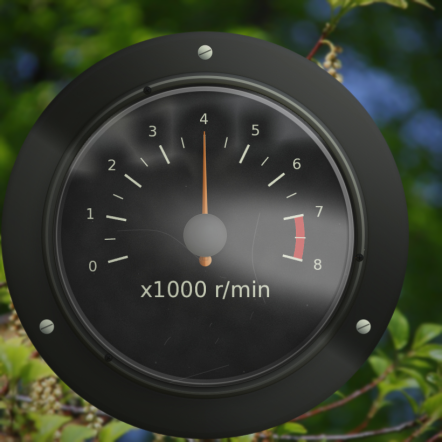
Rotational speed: value=4000 unit=rpm
